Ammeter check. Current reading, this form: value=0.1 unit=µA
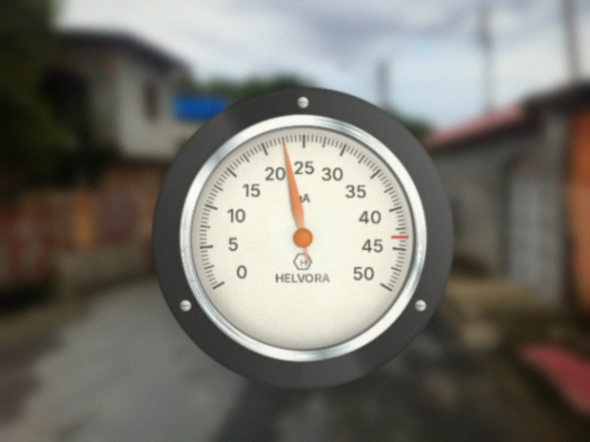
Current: value=22.5 unit=µA
